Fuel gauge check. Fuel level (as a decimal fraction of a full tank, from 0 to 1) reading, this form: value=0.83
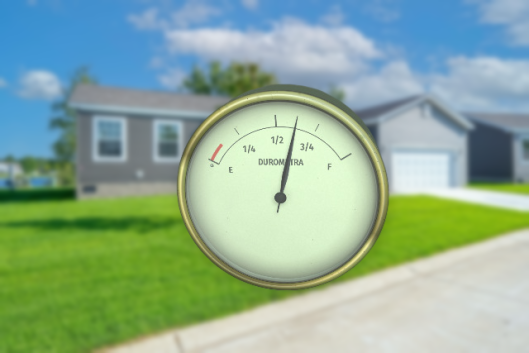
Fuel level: value=0.625
